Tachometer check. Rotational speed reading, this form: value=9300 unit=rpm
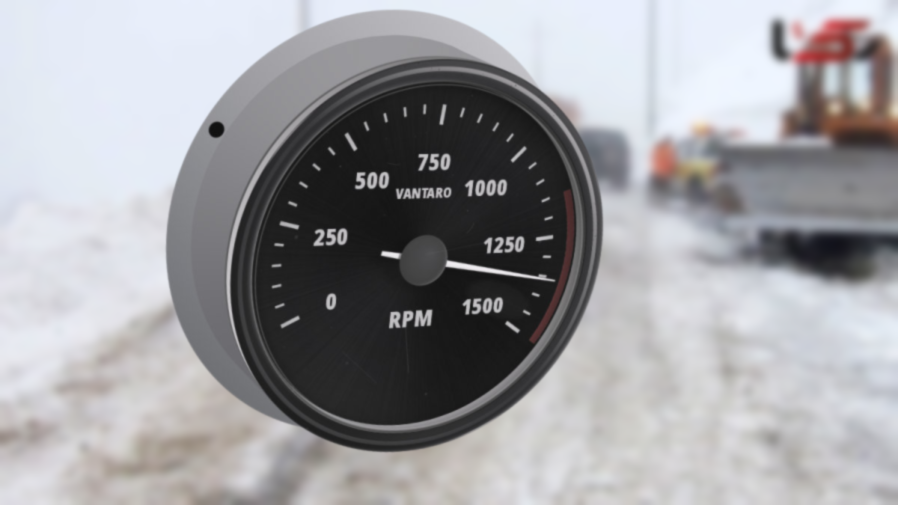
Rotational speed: value=1350 unit=rpm
